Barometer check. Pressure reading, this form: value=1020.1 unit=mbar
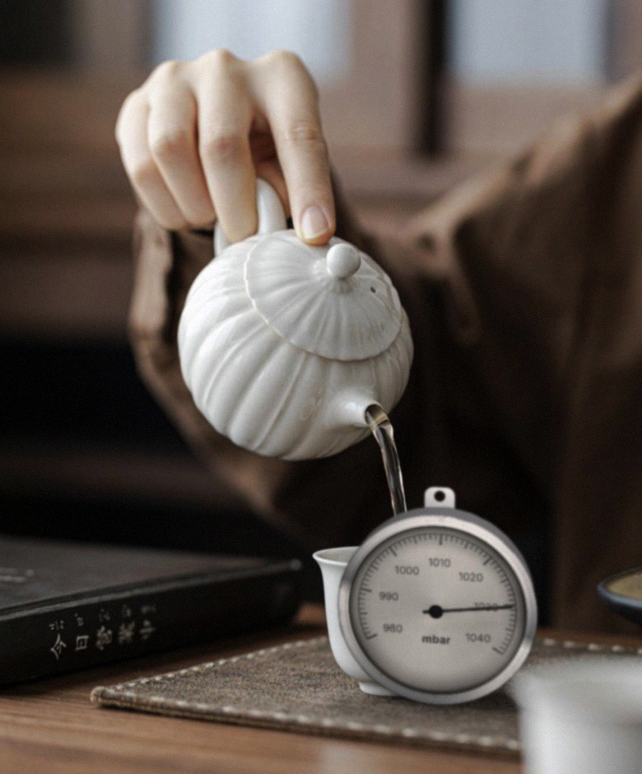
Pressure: value=1030 unit=mbar
